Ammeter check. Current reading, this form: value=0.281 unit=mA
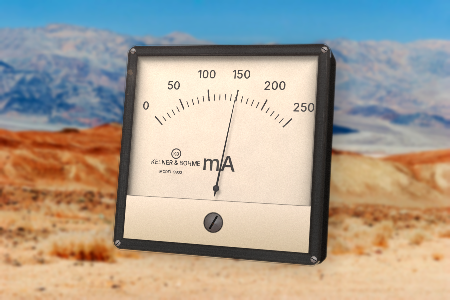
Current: value=150 unit=mA
